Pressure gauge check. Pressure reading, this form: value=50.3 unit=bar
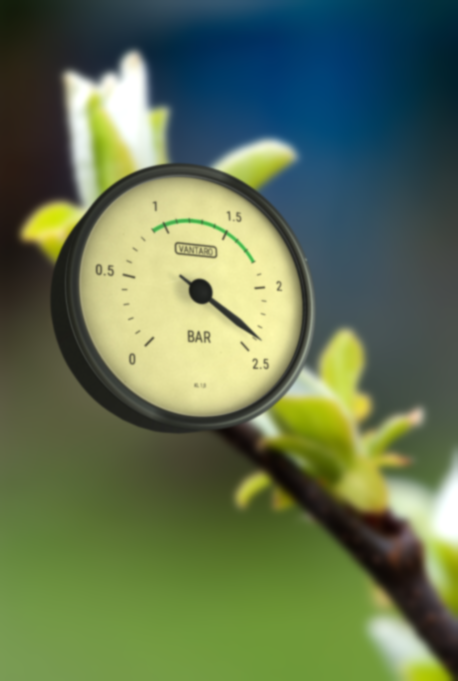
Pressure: value=2.4 unit=bar
